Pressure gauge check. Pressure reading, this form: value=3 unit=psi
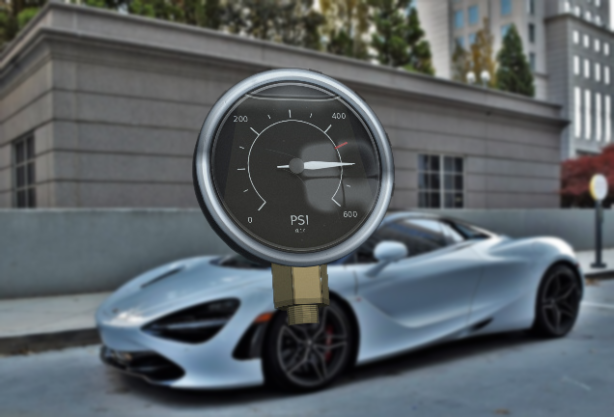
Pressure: value=500 unit=psi
